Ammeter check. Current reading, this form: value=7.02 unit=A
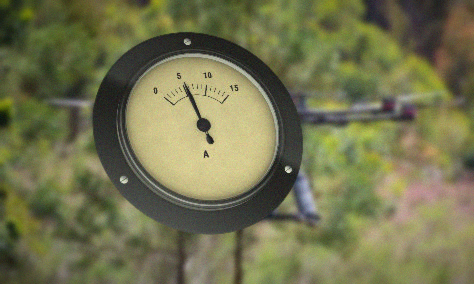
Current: value=5 unit=A
